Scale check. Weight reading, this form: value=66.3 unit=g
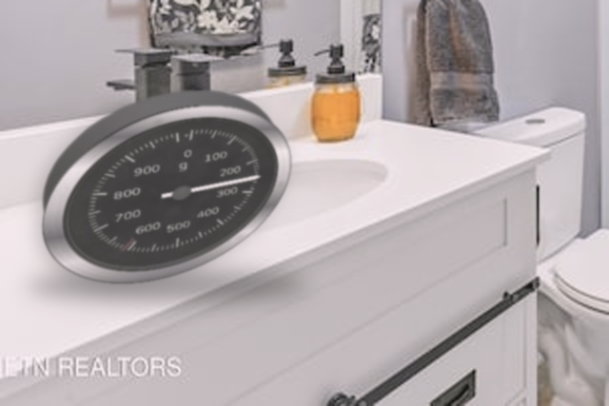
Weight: value=250 unit=g
